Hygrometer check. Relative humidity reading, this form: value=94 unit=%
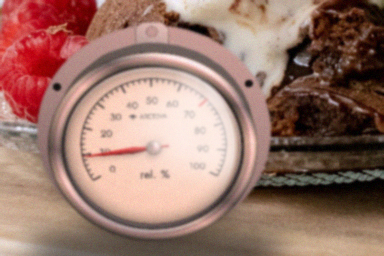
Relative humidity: value=10 unit=%
